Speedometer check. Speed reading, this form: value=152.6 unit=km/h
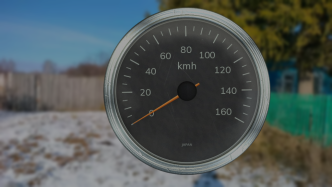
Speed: value=0 unit=km/h
